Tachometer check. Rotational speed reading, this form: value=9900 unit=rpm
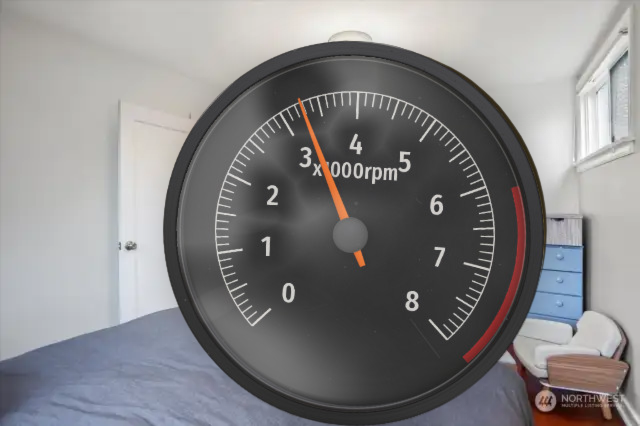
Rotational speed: value=3300 unit=rpm
